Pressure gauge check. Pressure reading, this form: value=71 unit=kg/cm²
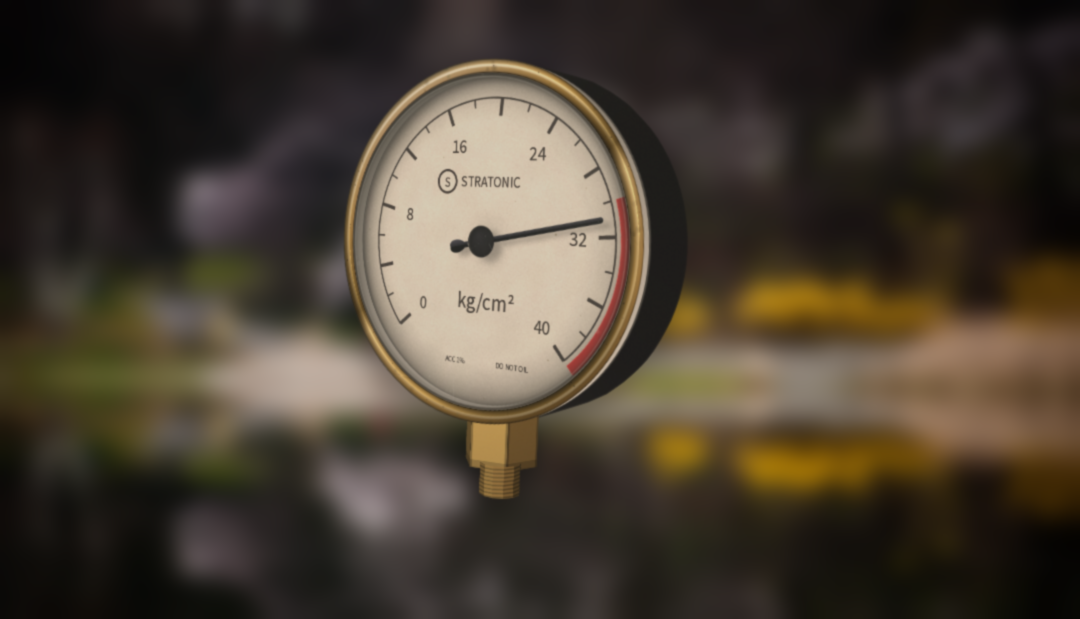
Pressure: value=31 unit=kg/cm²
